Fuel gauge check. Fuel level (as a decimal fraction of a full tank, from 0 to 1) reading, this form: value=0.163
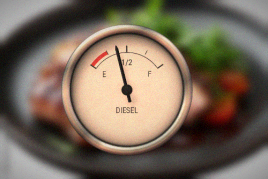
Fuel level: value=0.375
